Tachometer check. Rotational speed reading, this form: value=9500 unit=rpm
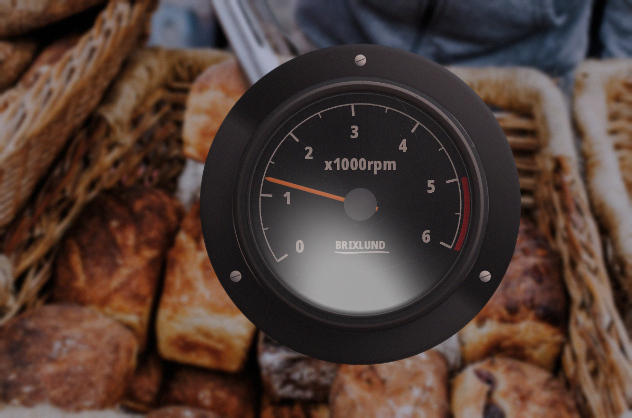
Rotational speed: value=1250 unit=rpm
